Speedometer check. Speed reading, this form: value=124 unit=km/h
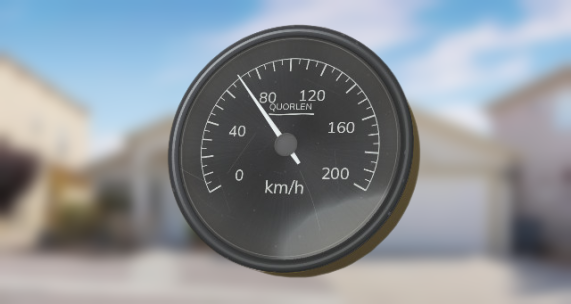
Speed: value=70 unit=km/h
